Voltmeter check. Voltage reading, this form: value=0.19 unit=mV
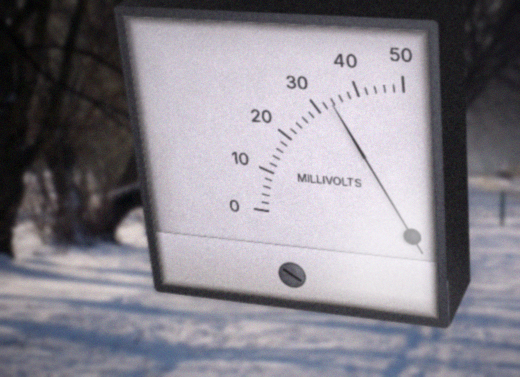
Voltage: value=34 unit=mV
